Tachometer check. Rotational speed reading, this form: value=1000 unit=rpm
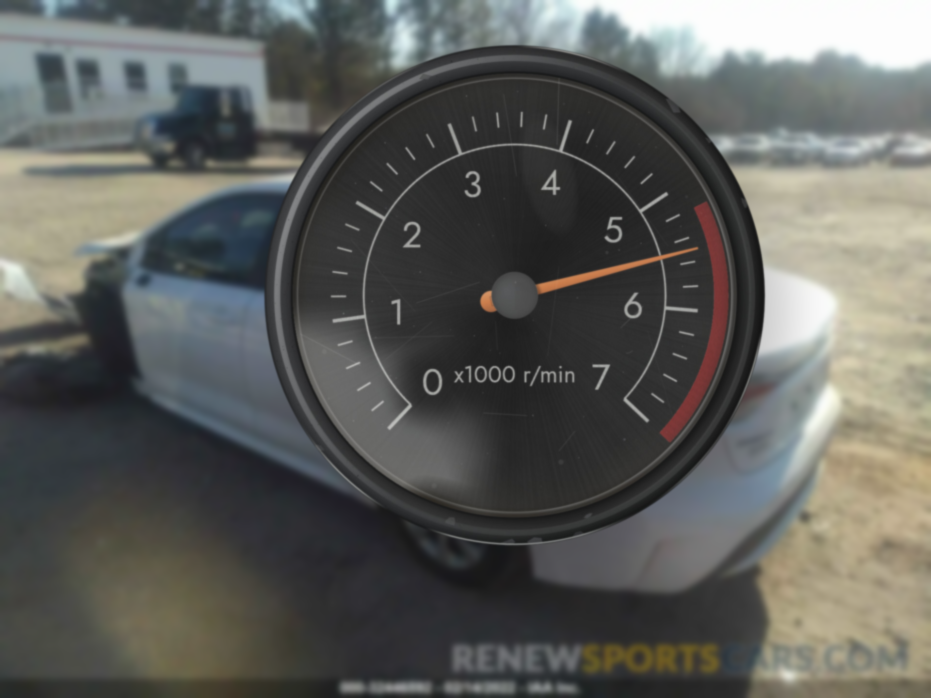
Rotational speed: value=5500 unit=rpm
